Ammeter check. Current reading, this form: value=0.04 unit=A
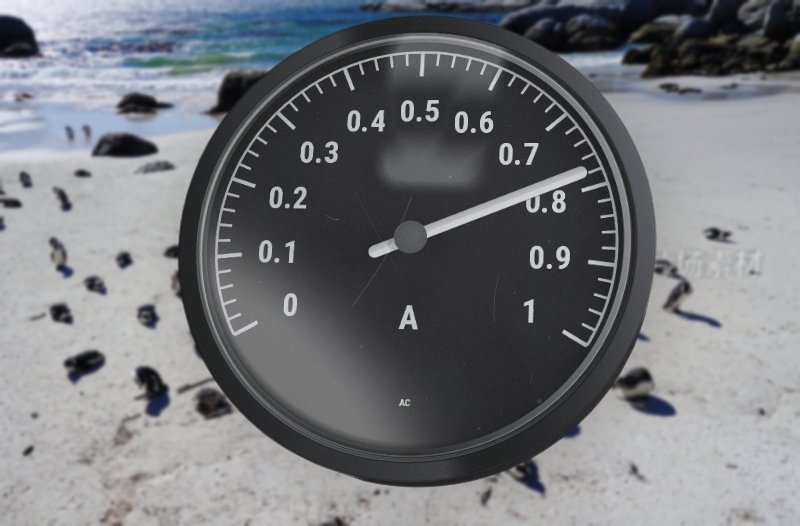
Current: value=0.78 unit=A
